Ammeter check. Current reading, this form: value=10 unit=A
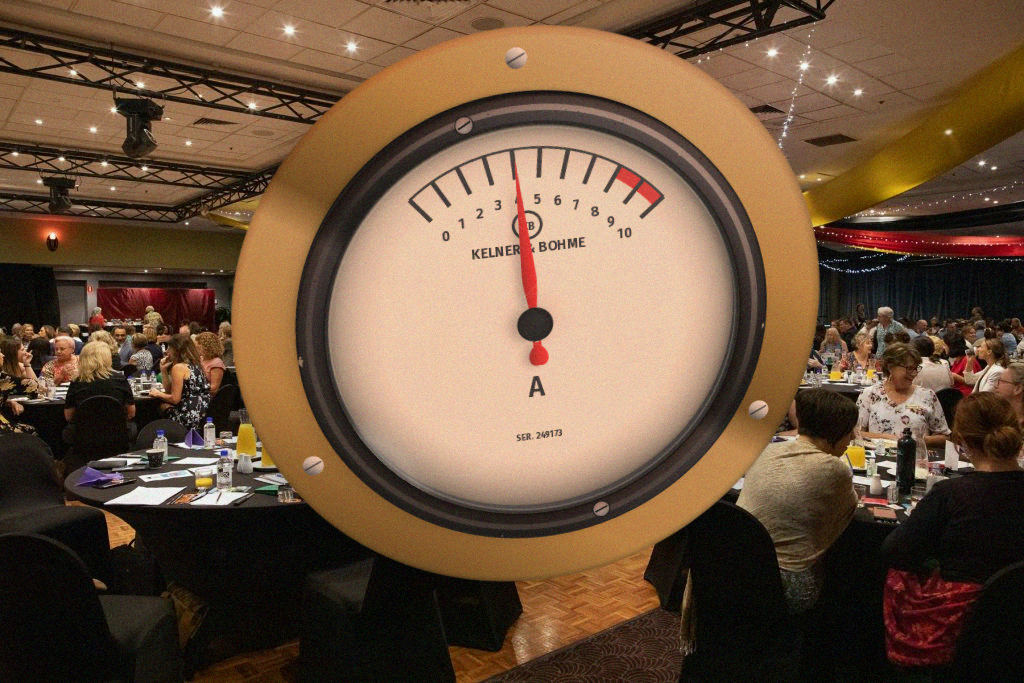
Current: value=4 unit=A
